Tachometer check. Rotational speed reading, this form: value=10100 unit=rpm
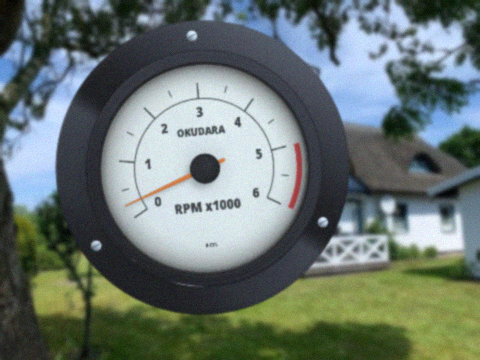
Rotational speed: value=250 unit=rpm
